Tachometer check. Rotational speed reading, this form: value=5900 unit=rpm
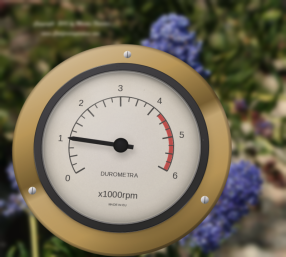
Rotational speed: value=1000 unit=rpm
